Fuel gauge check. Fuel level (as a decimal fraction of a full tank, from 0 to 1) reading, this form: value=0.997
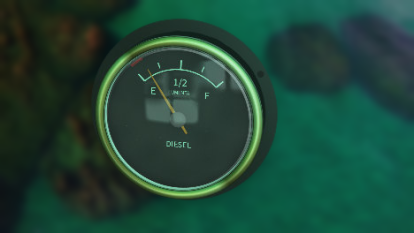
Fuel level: value=0.125
